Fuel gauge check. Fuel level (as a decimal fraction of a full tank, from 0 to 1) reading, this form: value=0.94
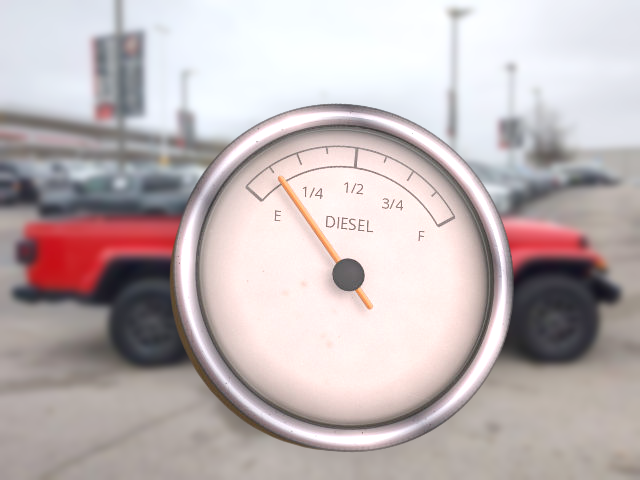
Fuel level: value=0.125
